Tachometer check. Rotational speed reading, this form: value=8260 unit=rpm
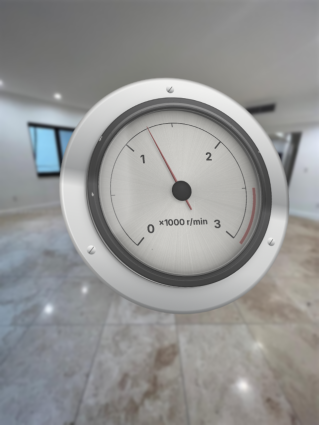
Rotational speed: value=1250 unit=rpm
